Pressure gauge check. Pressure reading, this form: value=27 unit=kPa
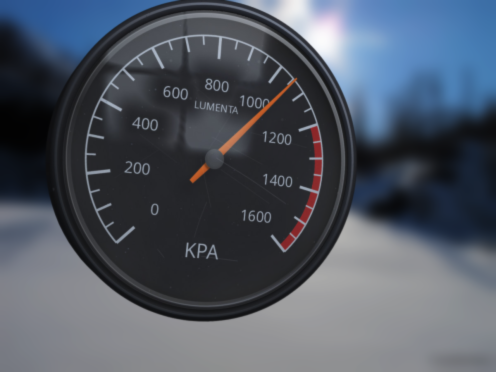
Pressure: value=1050 unit=kPa
